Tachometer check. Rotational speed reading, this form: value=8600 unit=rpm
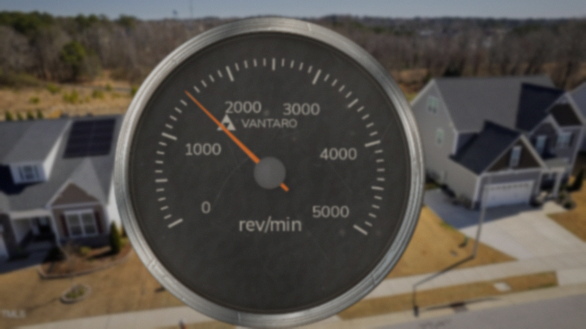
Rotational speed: value=1500 unit=rpm
